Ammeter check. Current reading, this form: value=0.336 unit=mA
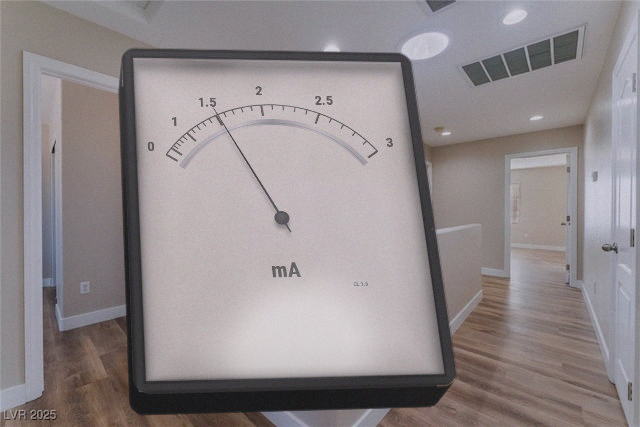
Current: value=1.5 unit=mA
